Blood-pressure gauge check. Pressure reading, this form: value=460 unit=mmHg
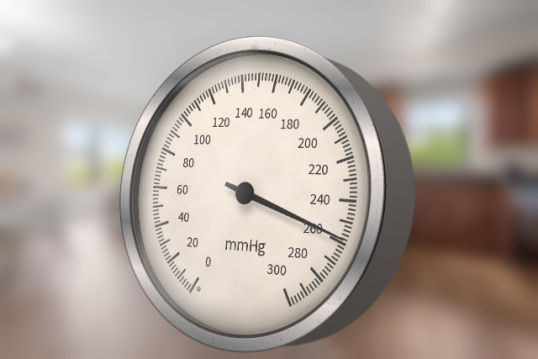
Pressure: value=258 unit=mmHg
